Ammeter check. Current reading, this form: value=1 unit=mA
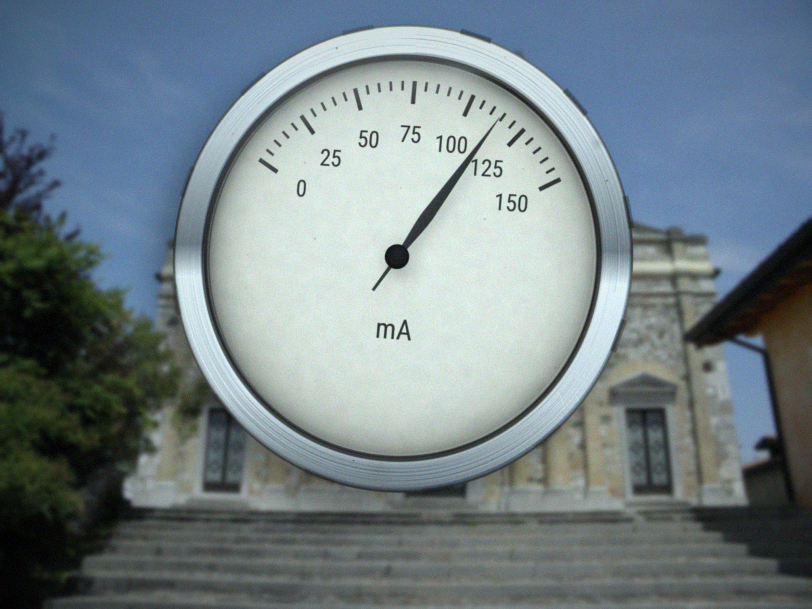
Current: value=115 unit=mA
